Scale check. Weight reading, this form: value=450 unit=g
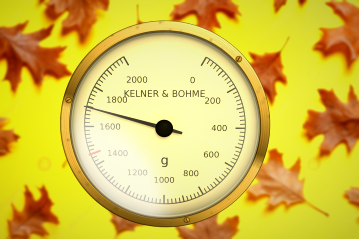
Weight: value=1700 unit=g
